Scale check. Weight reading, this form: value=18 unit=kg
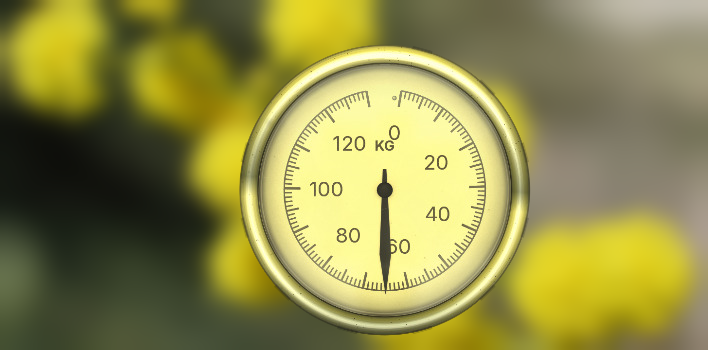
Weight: value=65 unit=kg
